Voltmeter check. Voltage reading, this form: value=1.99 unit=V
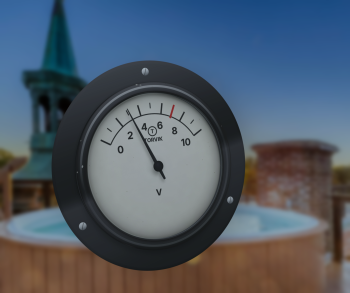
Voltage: value=3 unit=V
